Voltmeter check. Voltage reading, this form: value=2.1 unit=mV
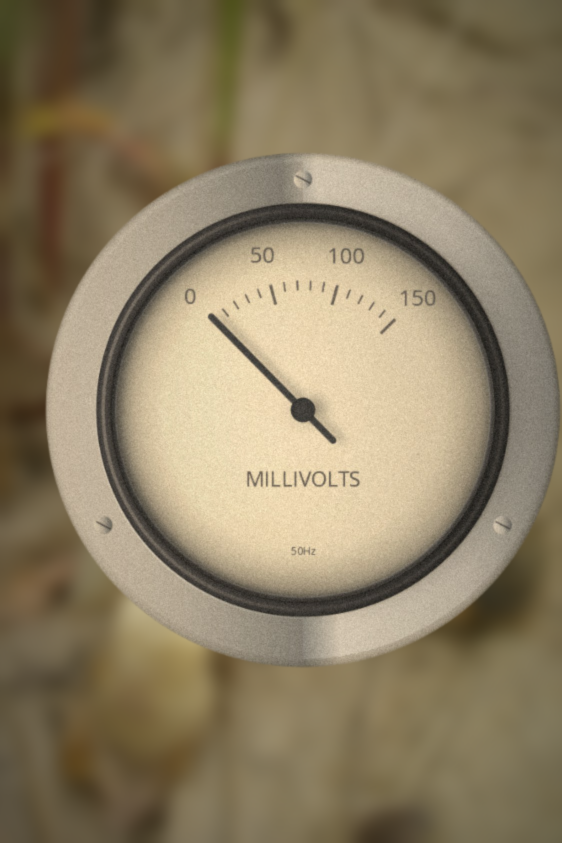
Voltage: value=0 unit=mV
